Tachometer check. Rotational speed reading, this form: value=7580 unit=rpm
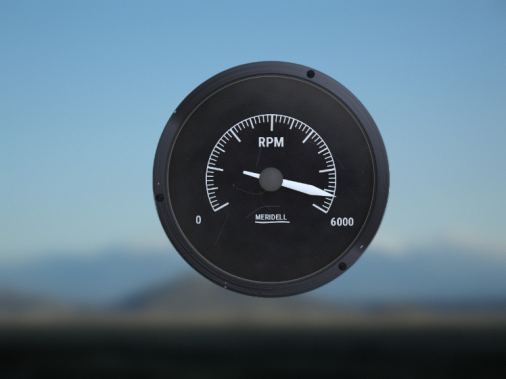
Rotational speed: value=5600 unit=rpm
